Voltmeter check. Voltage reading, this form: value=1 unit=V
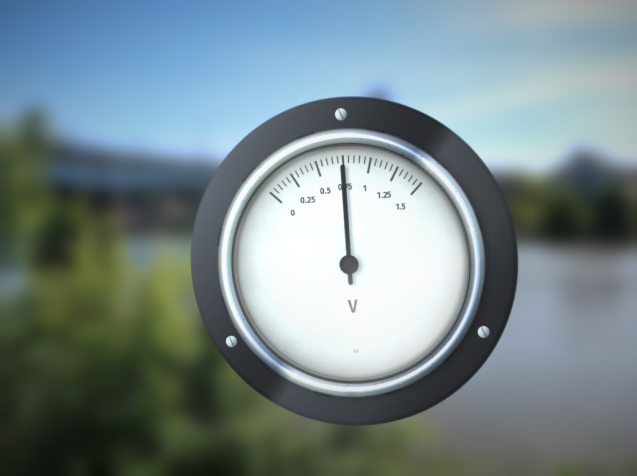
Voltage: value=0.75 unit=V
